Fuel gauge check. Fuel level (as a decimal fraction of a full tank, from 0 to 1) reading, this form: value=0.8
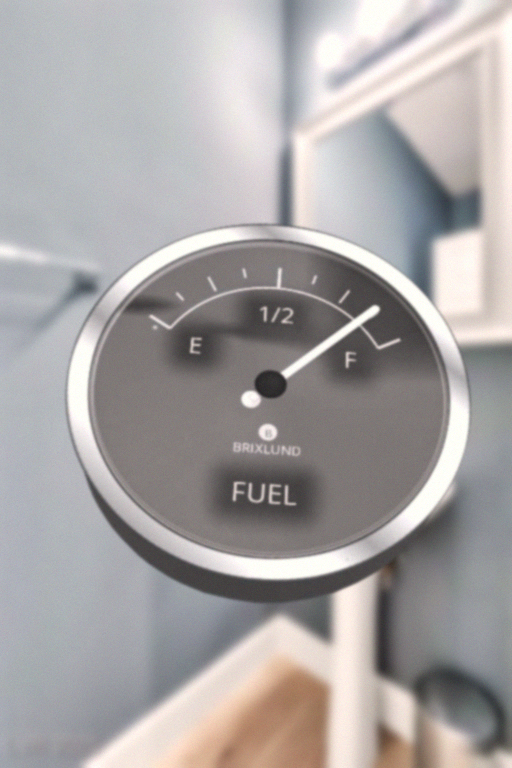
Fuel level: value=0.875
